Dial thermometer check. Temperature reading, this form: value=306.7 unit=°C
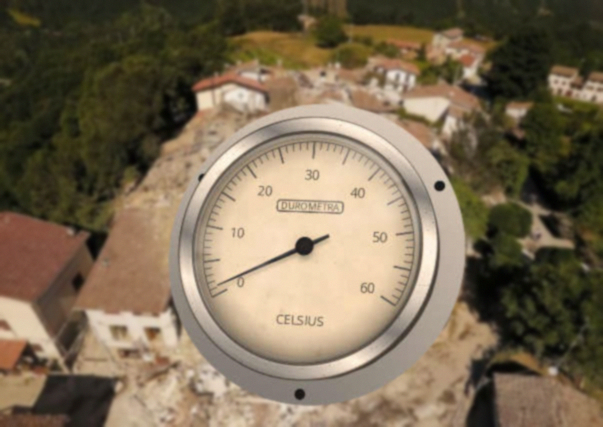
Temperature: value=1 unit=°C
